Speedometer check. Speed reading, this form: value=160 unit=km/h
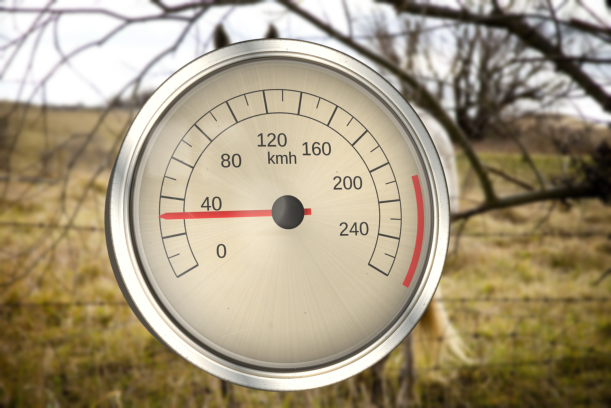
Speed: value=30 unit=km/h
